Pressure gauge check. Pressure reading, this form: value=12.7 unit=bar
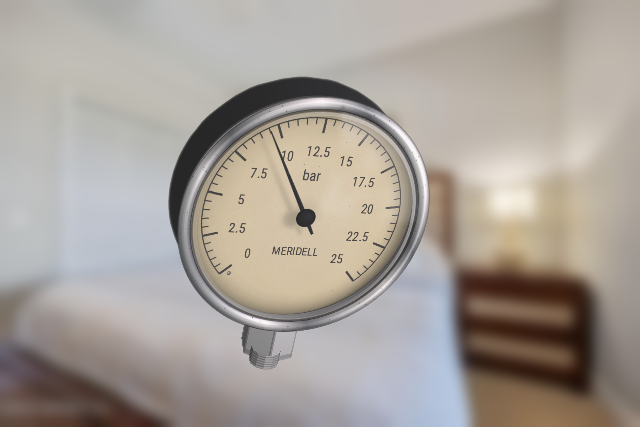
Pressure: value=9.5 unit=bar
